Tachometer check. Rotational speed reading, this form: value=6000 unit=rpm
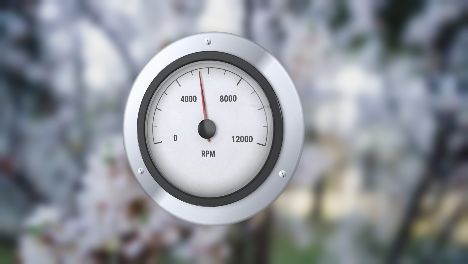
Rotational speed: value=5500 unit=rpm
